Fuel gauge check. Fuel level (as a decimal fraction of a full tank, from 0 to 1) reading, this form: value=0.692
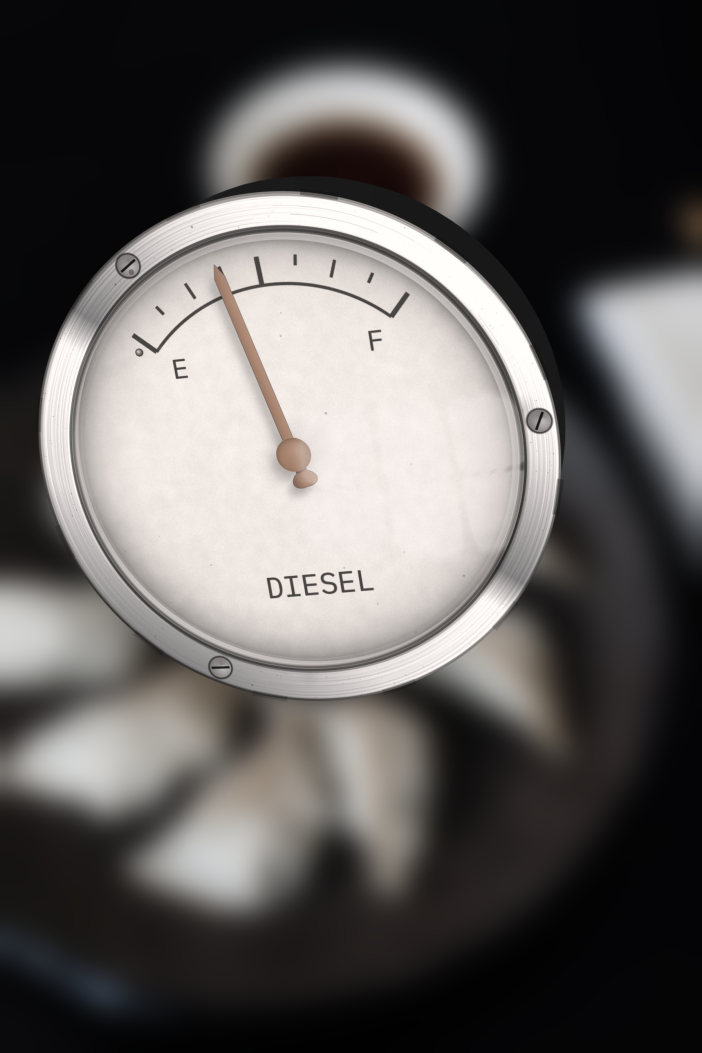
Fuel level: value=0.375
